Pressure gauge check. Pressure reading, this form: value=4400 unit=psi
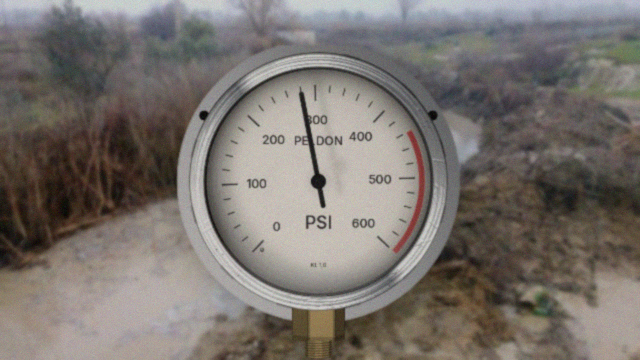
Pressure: value=280 unit=psi
